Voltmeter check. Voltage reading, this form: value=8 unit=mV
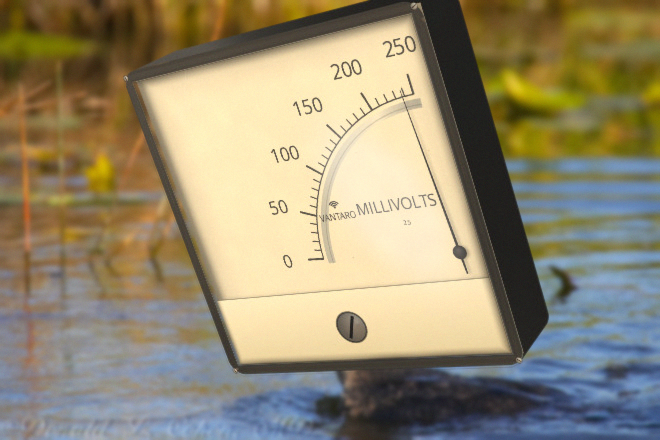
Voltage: value=240 unit=mV
